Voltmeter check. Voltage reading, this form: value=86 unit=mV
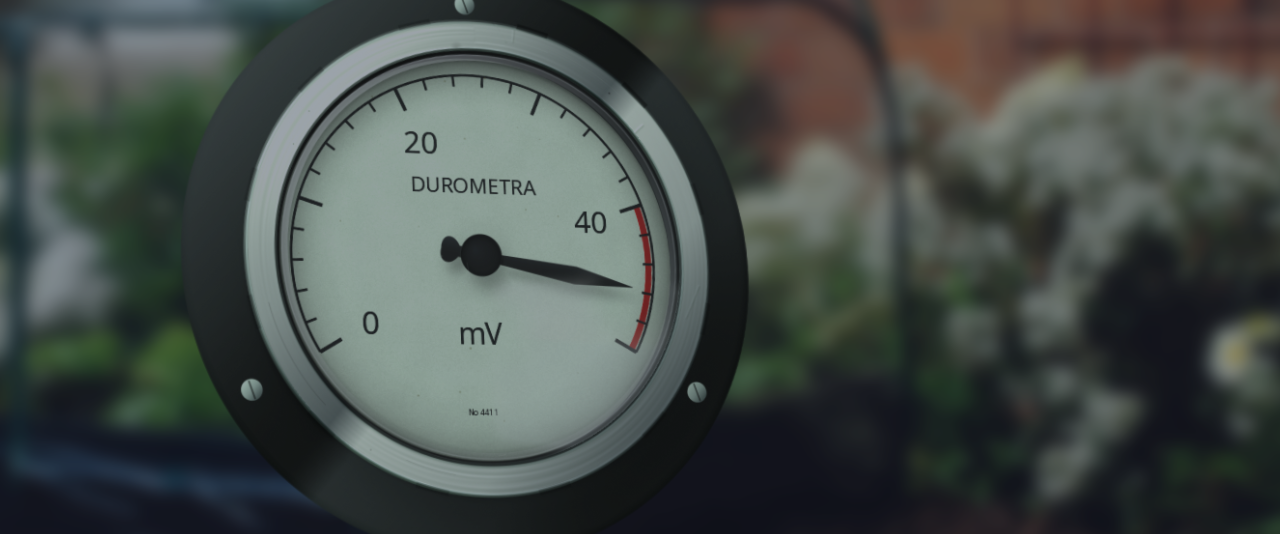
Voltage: value=46 unit=mV
